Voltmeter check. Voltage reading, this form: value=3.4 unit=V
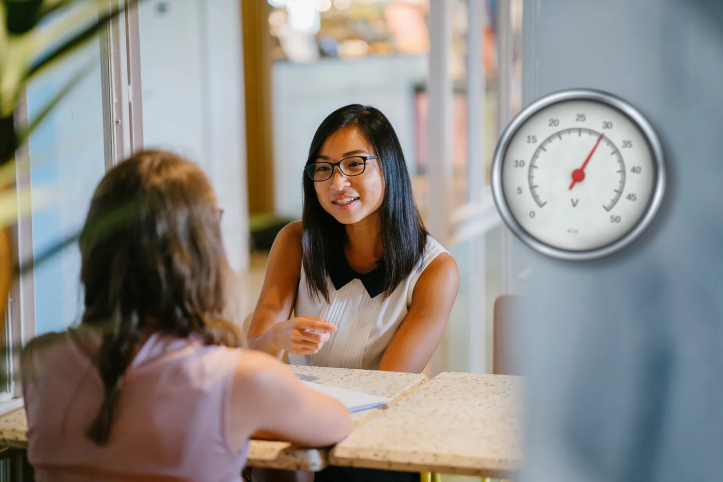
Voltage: value=30 unit=V
